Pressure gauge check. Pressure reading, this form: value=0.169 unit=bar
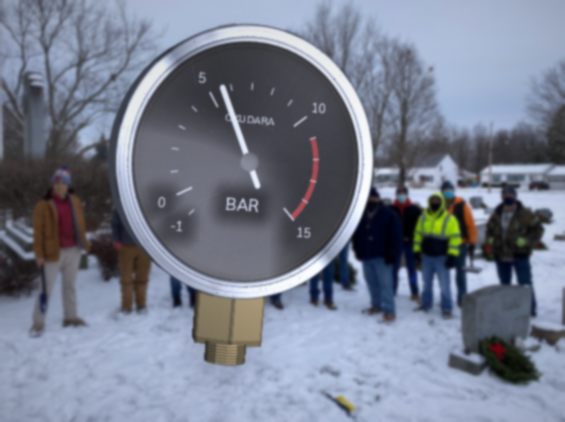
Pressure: value=5.5 unit=bar
